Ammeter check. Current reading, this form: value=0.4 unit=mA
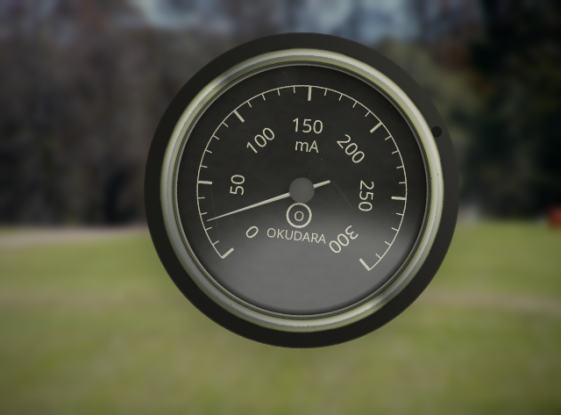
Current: value=25 unit=mA
